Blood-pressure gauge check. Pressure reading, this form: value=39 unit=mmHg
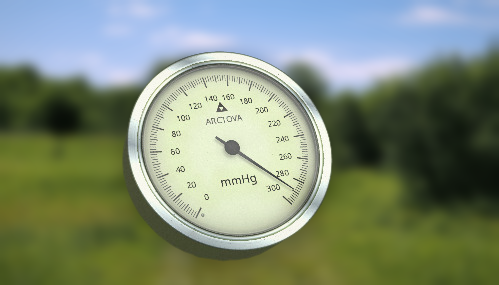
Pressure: value=290 unit=mmHg
